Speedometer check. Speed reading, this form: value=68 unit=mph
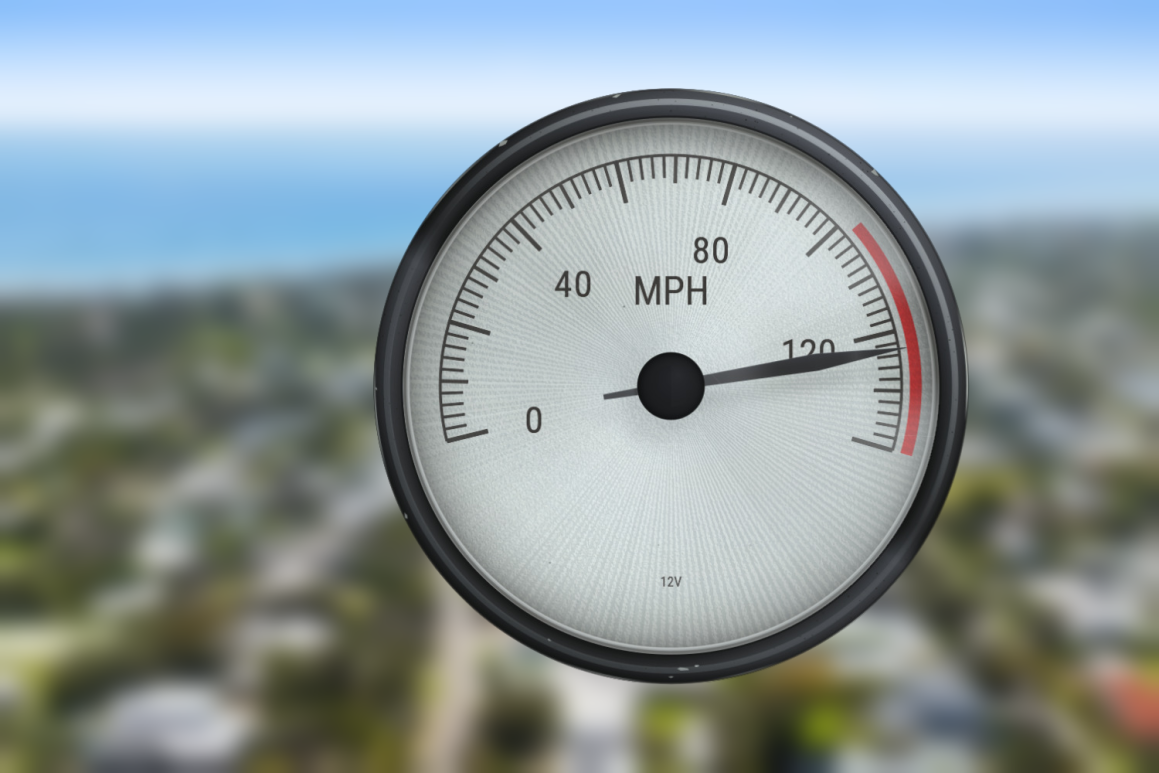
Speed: value=123 unit=mph
